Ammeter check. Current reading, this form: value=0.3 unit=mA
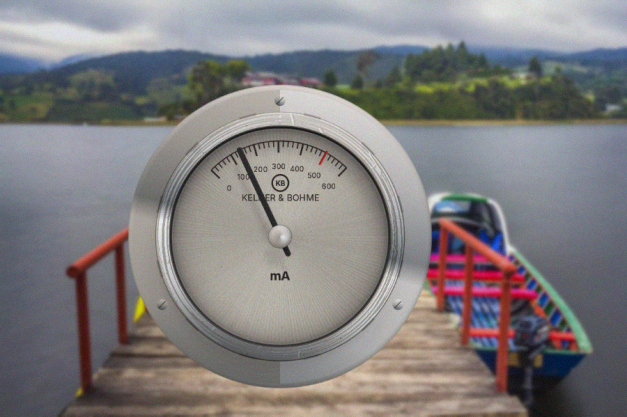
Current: value=140 unit=mA
